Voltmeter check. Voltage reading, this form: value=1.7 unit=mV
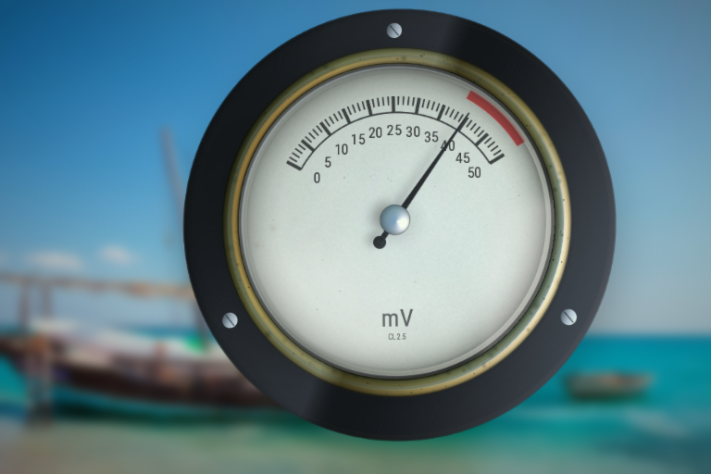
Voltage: value=40 unit=mV
